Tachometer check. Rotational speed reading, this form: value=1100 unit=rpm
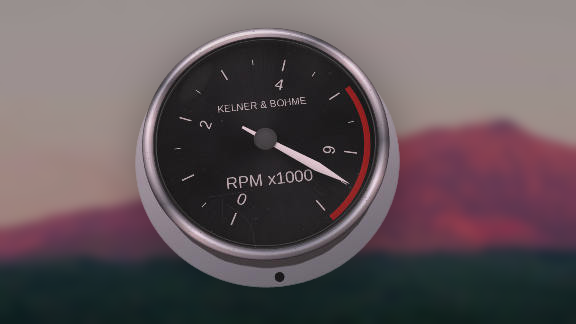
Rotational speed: value=6500 unit=rpm
